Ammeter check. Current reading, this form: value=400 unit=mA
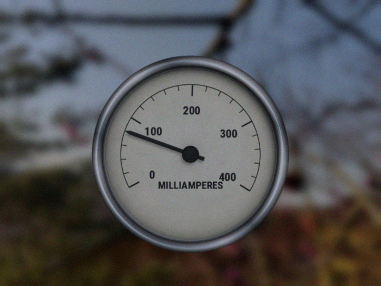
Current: value=80 unit=mA
